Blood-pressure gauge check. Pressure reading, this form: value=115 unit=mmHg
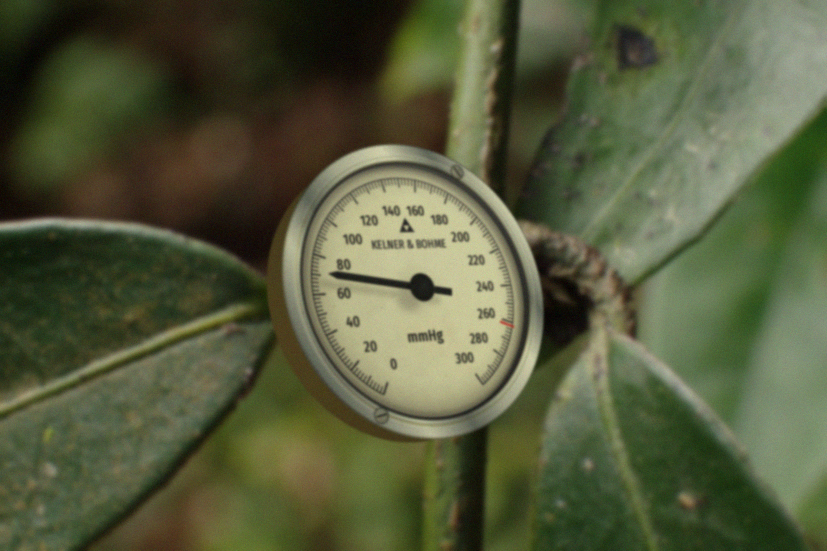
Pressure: value=70 unit=mmHg
